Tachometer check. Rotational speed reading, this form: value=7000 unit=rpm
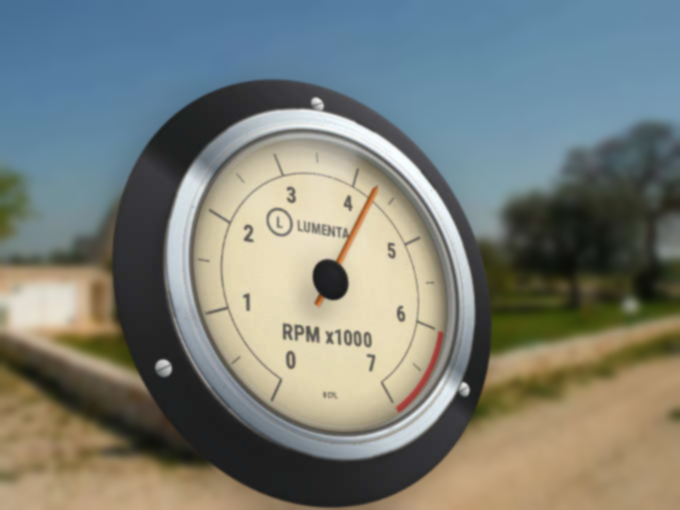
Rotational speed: value=4250 unit=rpm
